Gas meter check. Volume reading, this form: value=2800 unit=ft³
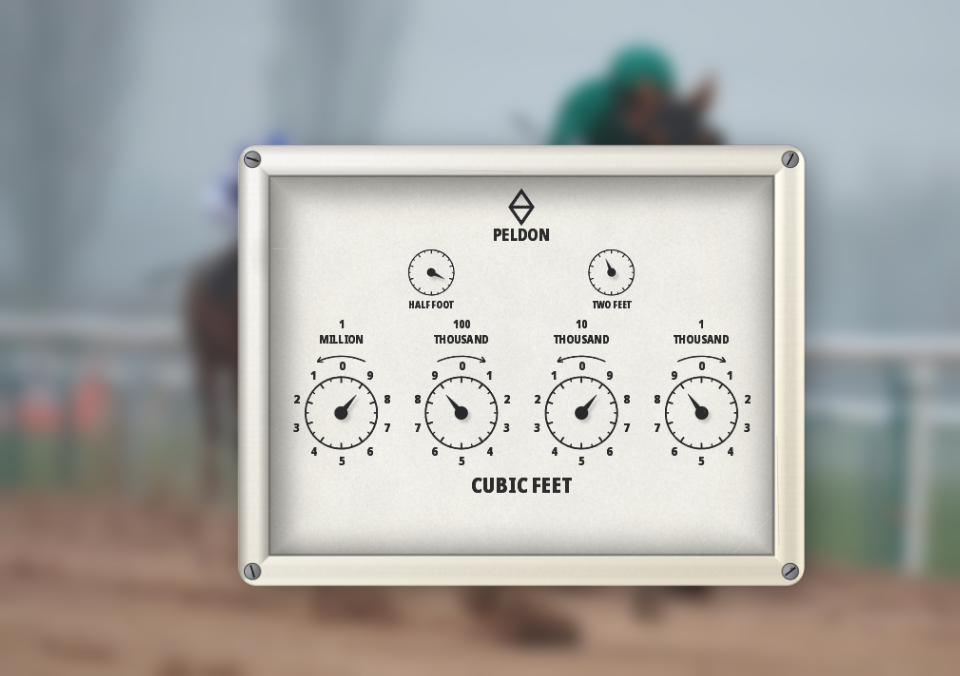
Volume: value=888900 unit=ft³
